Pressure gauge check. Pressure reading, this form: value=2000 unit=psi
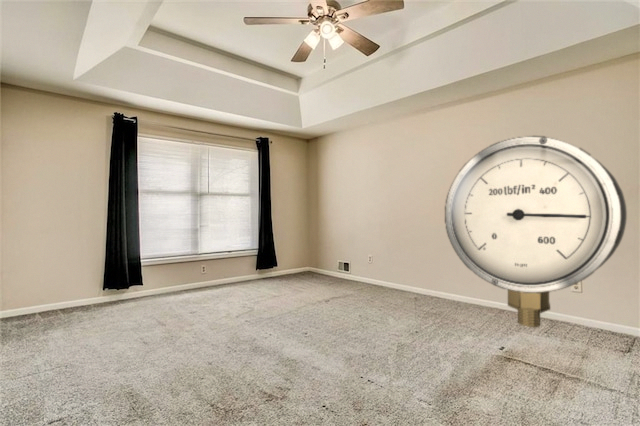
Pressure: value=500 unit=psi
